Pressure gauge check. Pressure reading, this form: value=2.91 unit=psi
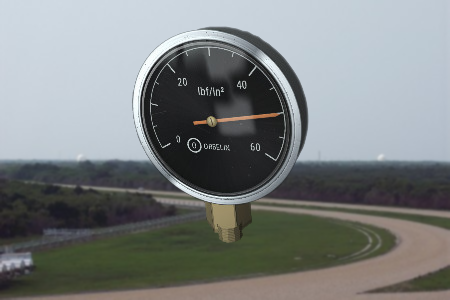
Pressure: value=50 unit=psi
